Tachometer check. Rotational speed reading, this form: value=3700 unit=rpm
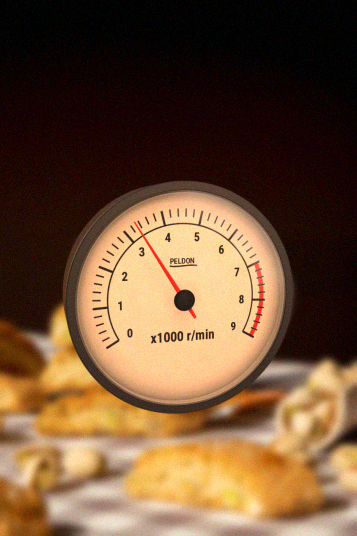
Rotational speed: value=3300 unit=rpm
